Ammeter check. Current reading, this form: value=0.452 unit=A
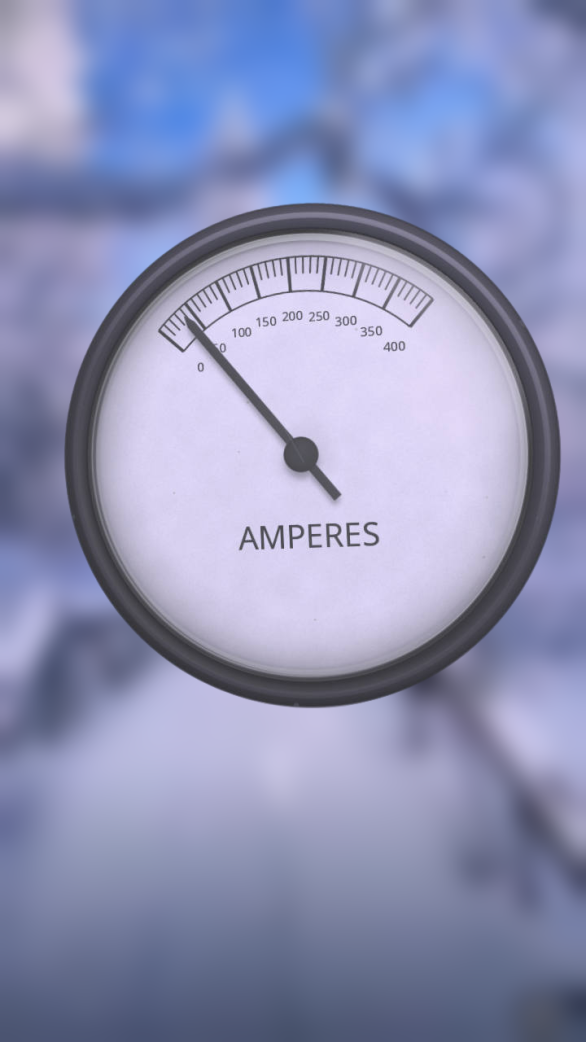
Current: value=40 unit=A
